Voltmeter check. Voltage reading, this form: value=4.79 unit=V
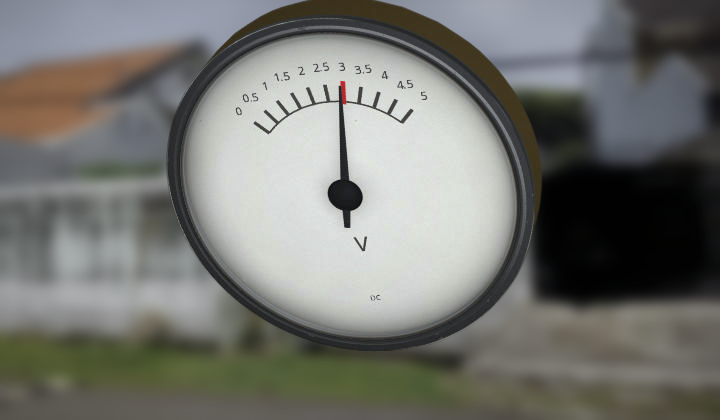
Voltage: value=3 unit=V
